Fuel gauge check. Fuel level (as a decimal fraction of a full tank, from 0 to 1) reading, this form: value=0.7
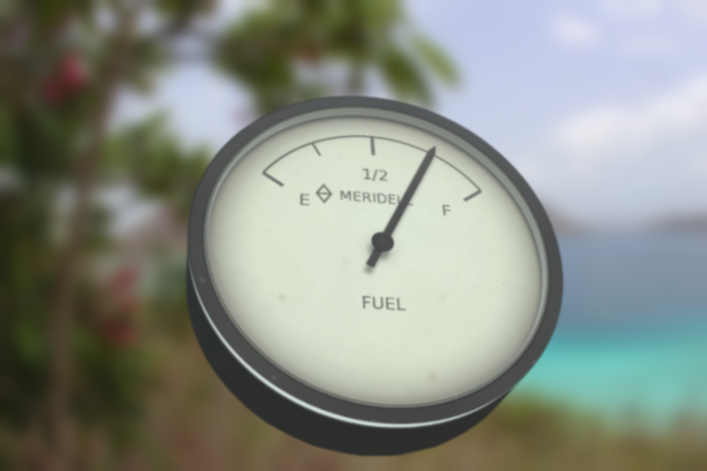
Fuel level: value=0.75
